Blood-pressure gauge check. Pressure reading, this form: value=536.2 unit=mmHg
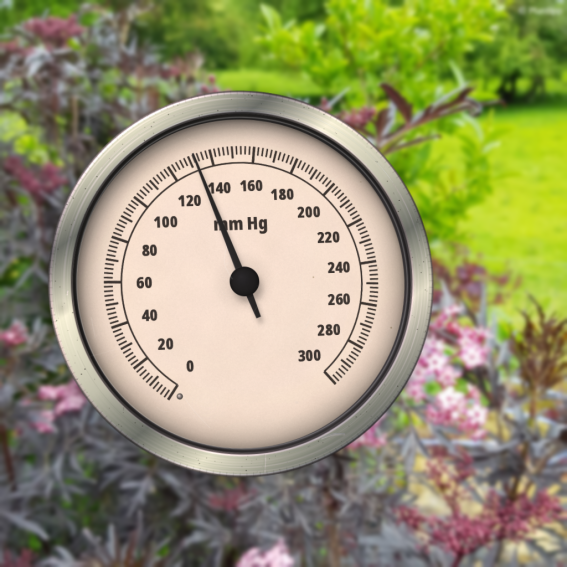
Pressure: value=132 unit=mmHg
